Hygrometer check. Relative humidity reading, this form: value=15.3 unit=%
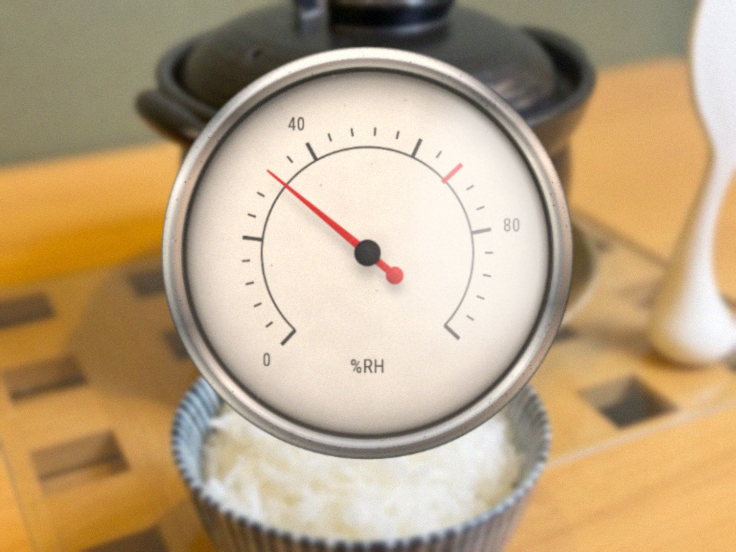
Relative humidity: value=32 unit=%
